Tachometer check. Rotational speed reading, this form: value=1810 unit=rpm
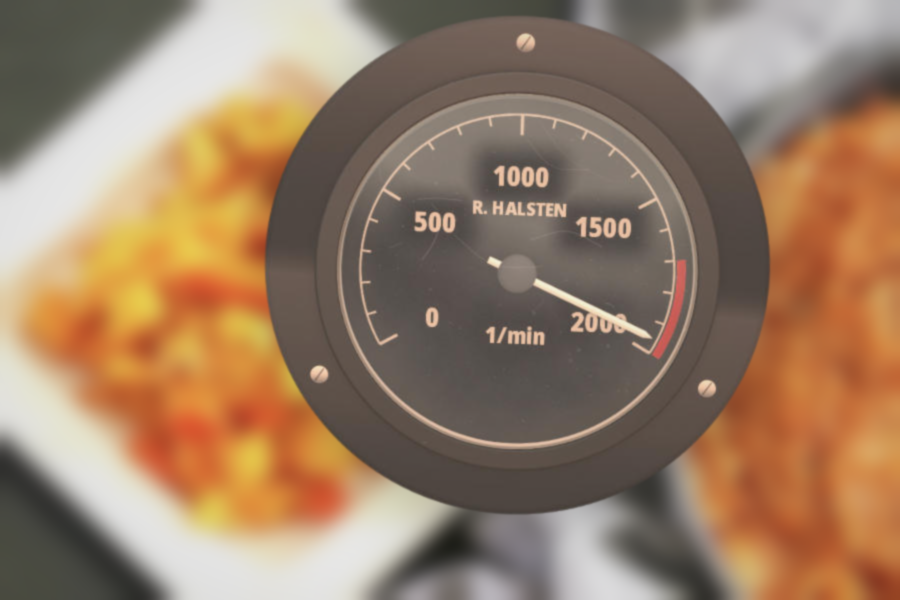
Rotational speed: value=1950 unit=rpm
